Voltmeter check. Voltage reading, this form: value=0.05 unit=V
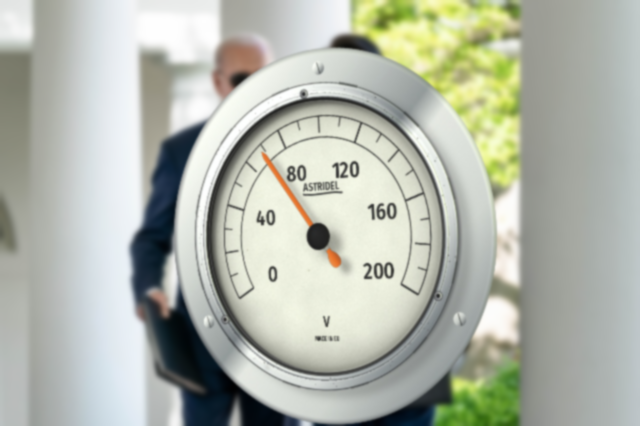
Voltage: value=70 unit=V
